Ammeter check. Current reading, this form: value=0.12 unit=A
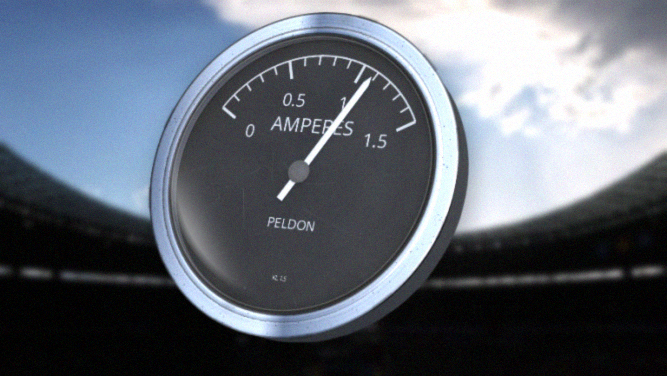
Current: value=1.1 unit=A
